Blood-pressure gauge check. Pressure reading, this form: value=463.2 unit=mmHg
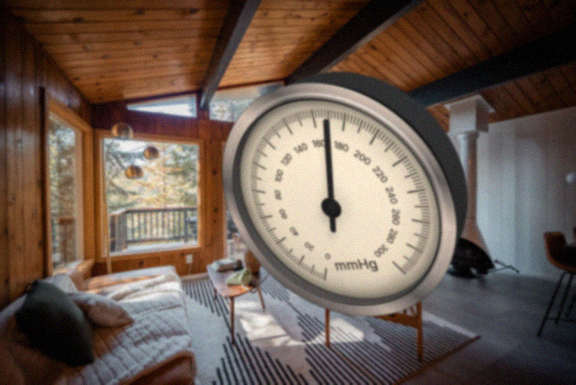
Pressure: value=170 unit=mmHg
